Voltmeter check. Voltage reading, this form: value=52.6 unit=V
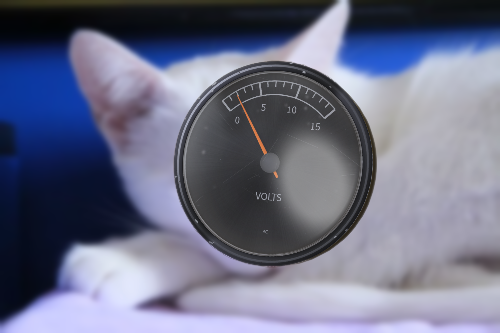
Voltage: value=2 unit=V
